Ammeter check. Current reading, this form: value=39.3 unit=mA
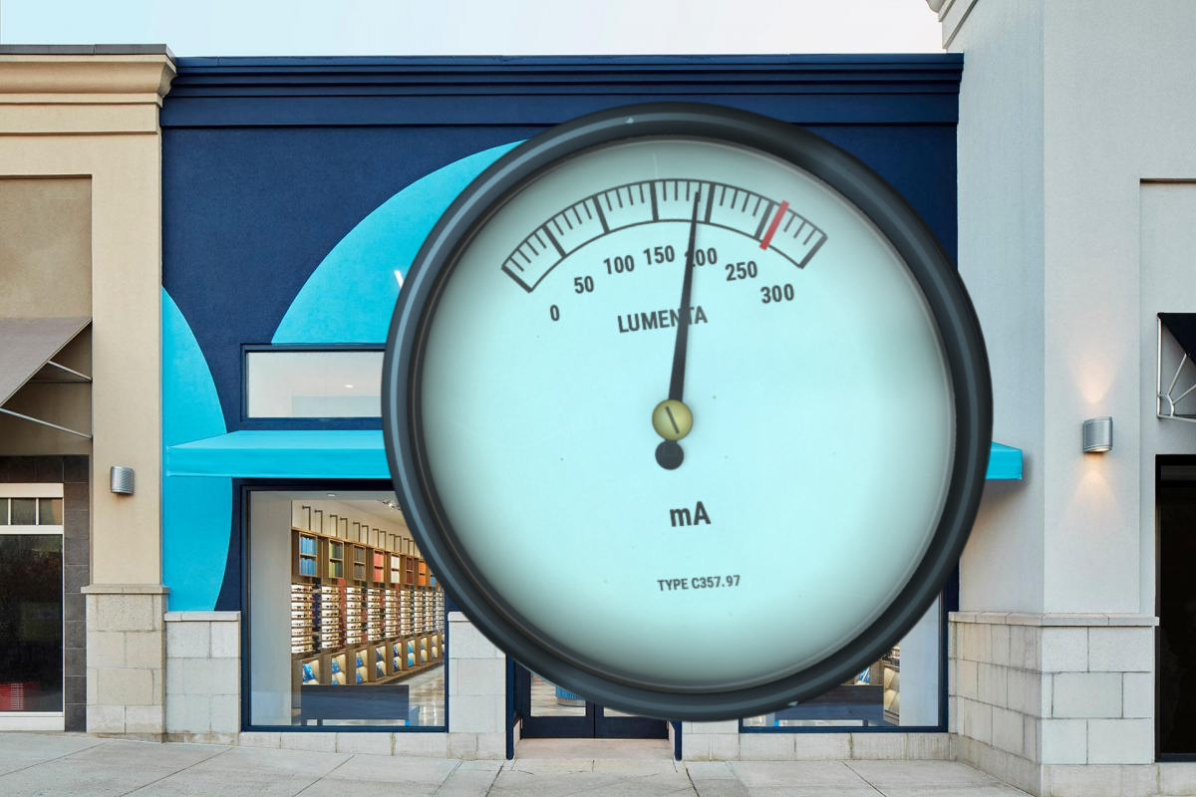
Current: value=190 unit=mA
